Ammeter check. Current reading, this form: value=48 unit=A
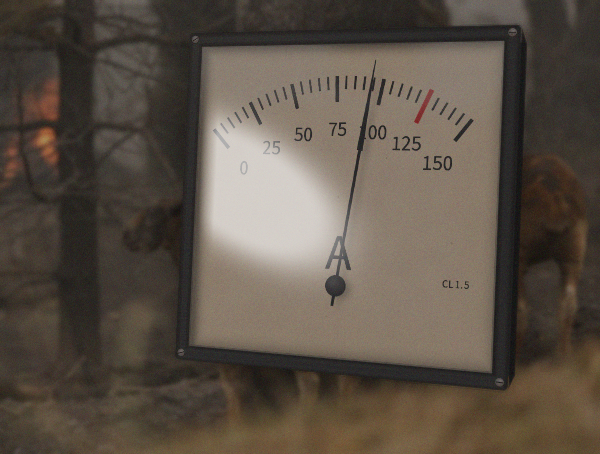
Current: value=95 unit=A
